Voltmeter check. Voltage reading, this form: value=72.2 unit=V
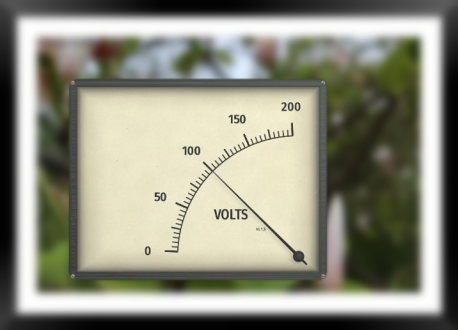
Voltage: value=100 unit=V
